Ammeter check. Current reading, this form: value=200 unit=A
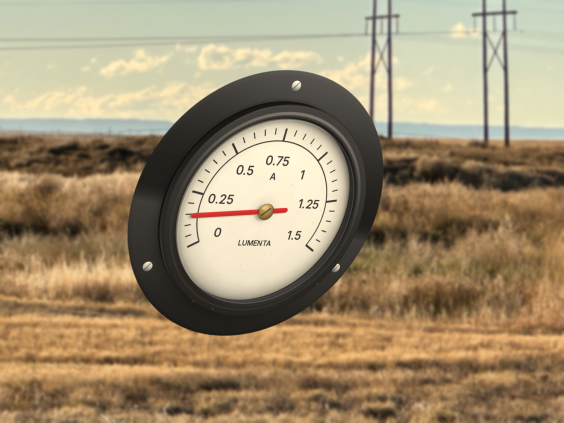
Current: value=0.15 unit=A
